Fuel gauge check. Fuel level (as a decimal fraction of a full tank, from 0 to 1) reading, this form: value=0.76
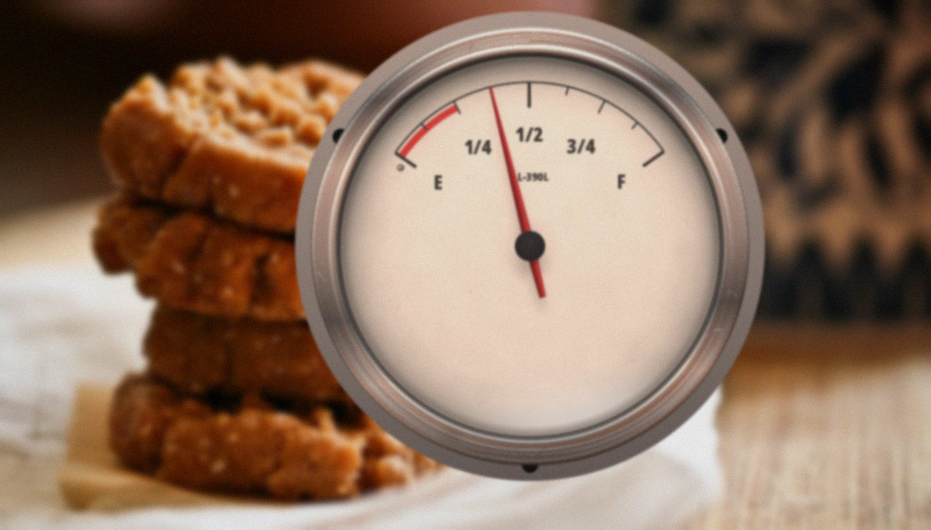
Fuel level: value=0.375
